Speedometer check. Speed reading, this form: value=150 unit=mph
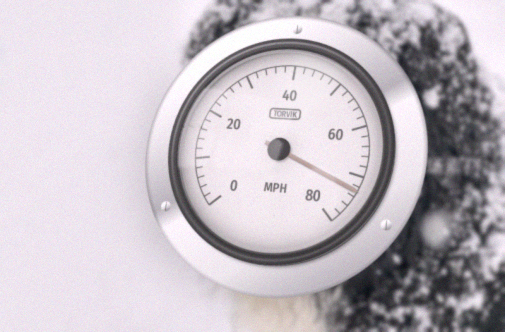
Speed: value=73 unit=mph
